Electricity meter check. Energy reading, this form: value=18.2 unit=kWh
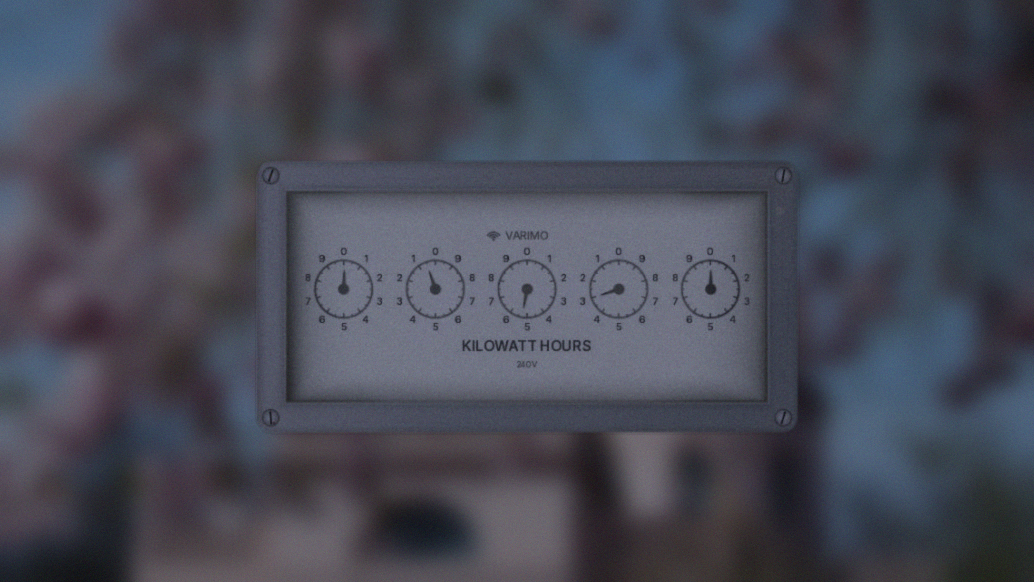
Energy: value=530 unit=kWh
